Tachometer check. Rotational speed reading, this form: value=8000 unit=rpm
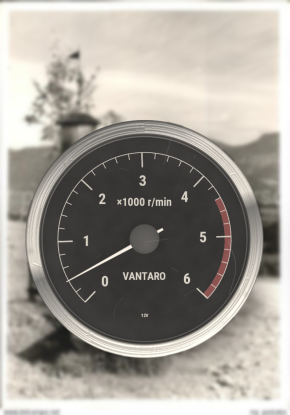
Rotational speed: value=400 unit=rpm
